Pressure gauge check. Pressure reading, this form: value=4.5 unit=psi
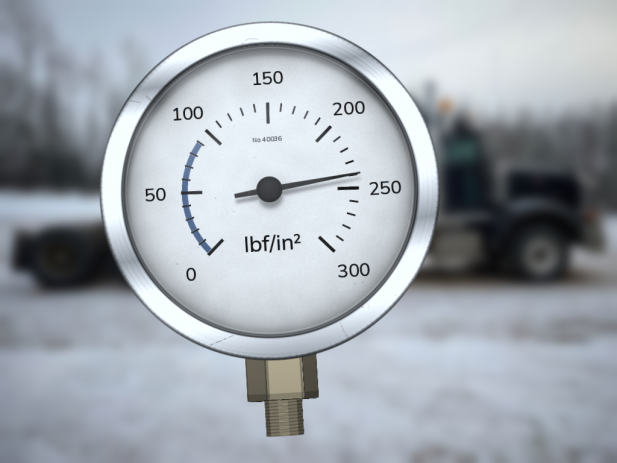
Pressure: value=240 unit=psi
